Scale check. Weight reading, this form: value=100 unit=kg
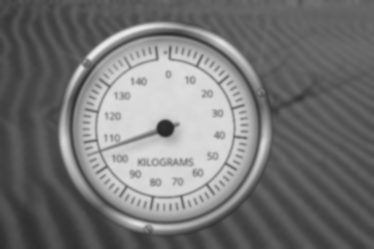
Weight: value=106 unit=kg
